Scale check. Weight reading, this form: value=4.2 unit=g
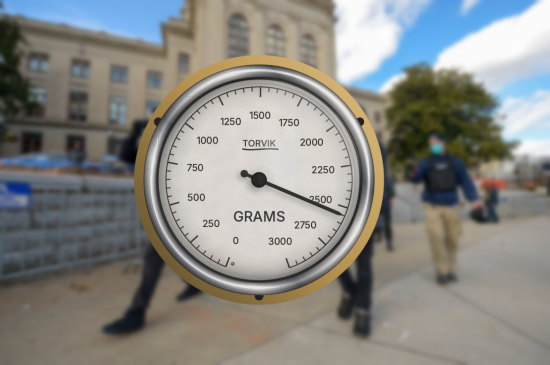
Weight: value=2550 unit=g
